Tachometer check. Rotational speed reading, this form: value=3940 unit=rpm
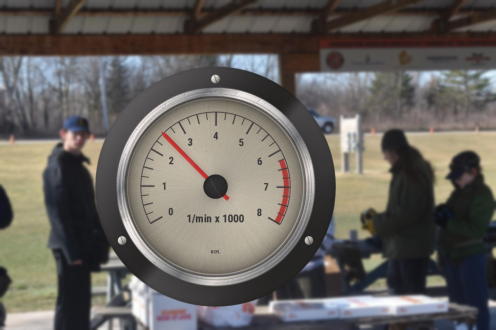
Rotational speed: value=2500 unit=rpm
